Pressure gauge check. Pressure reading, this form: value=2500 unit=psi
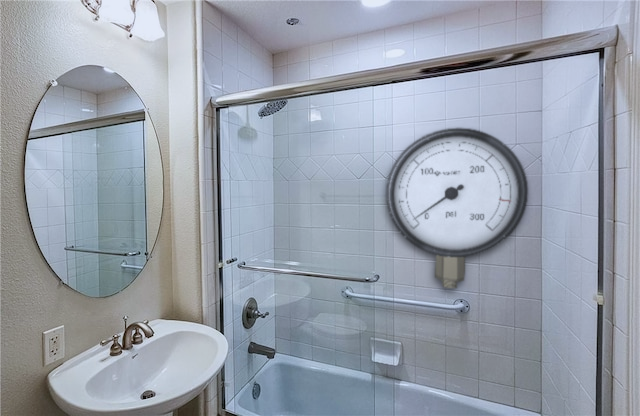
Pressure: value=10 unit=psi
